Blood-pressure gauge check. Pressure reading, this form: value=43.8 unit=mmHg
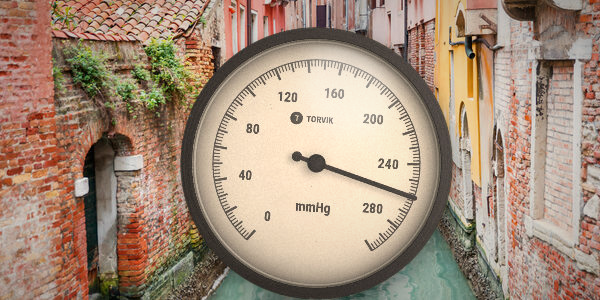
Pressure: value=260 unit=mmHg
